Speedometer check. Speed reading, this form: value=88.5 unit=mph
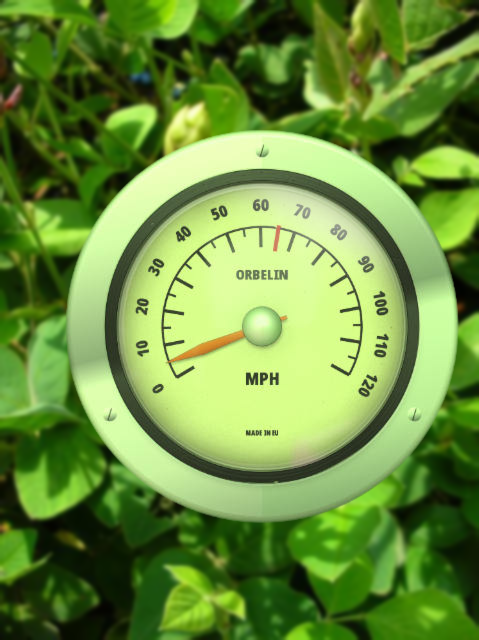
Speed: value=5 unit=mph
